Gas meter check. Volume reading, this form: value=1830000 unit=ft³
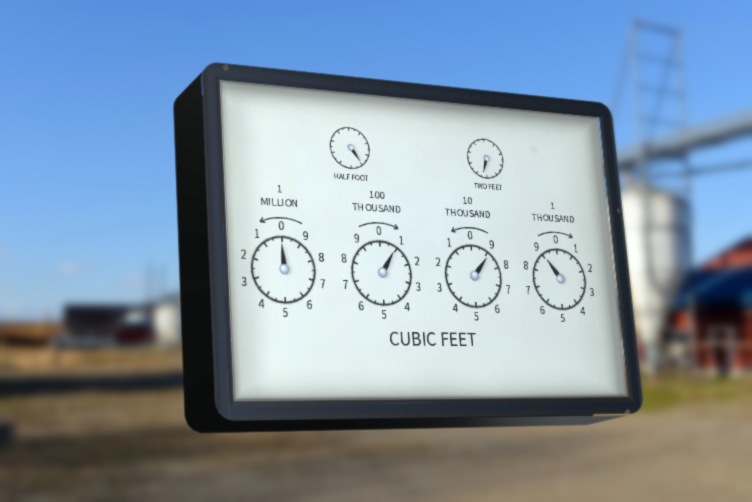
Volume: value=8900 unit=ft³
